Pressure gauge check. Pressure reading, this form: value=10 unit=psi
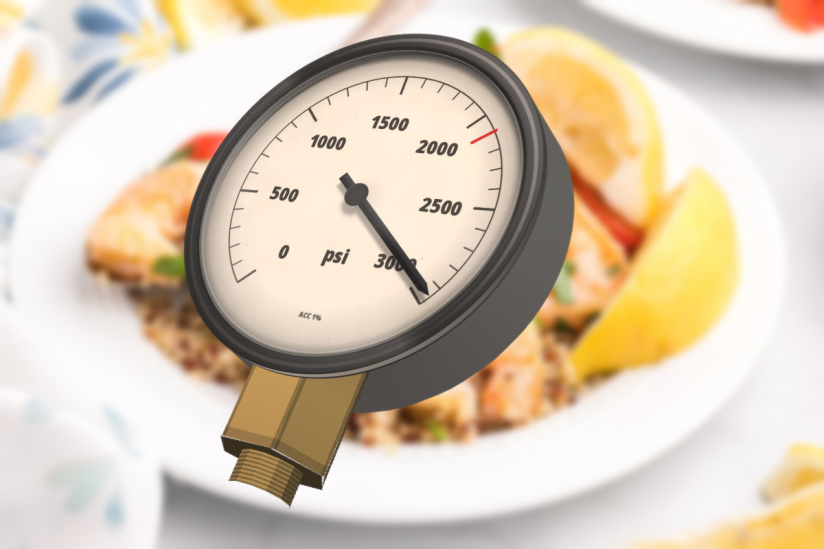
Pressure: value=2950 unit=psi
